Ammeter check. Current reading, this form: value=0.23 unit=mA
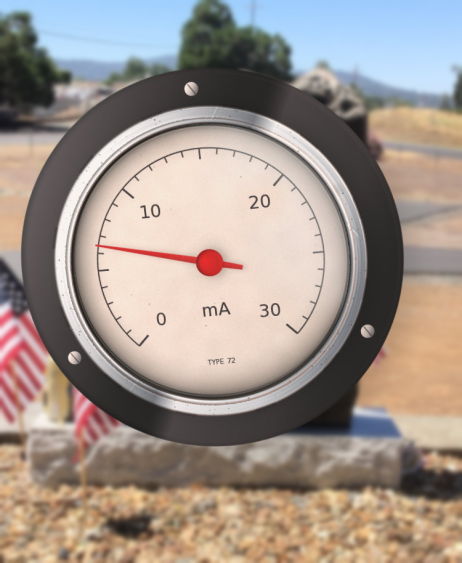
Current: value=6.5 unit=mA
